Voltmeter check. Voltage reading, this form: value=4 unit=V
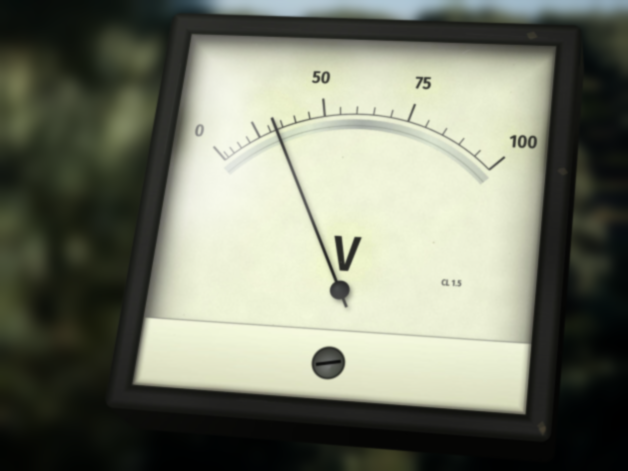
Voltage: value=32.5 unit=V
